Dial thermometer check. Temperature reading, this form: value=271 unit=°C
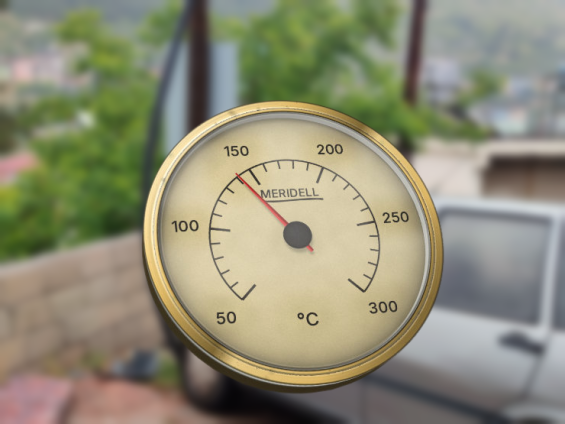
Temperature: value=140 unit=°C
